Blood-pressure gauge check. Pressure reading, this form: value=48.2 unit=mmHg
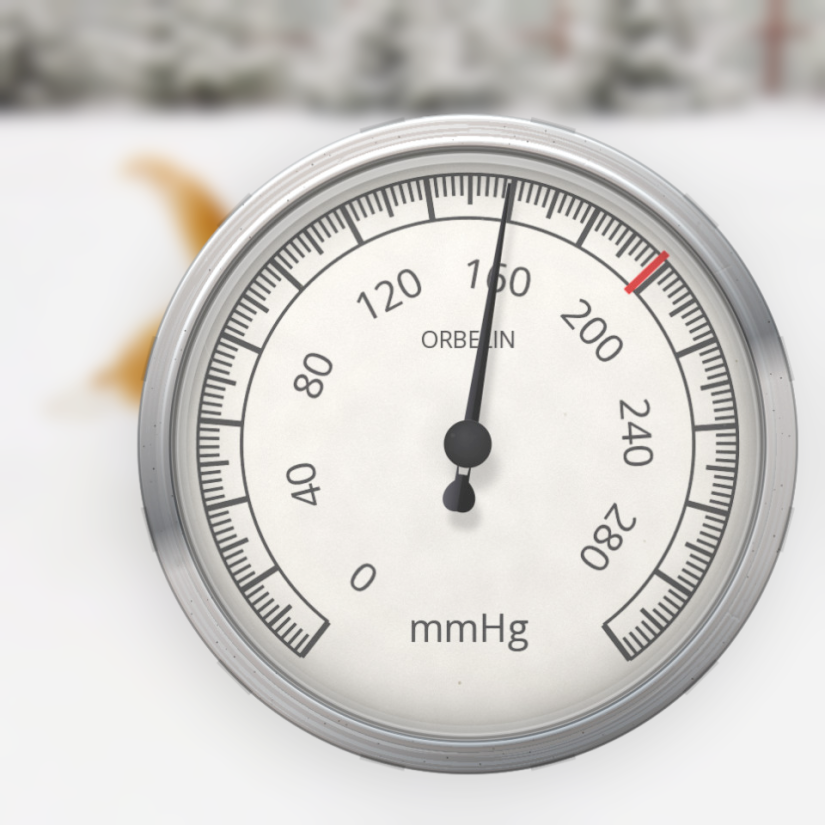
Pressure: value=159 unit=mmHg
